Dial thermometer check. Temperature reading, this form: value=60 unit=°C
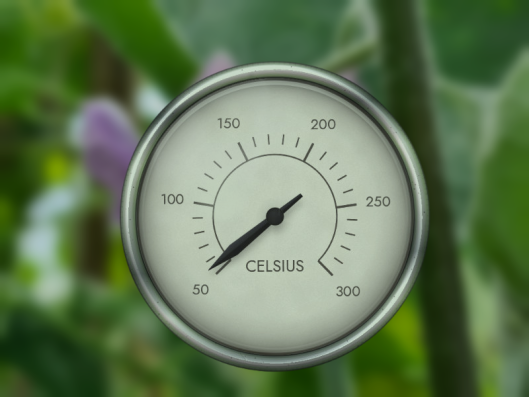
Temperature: value=55 unit=°C
